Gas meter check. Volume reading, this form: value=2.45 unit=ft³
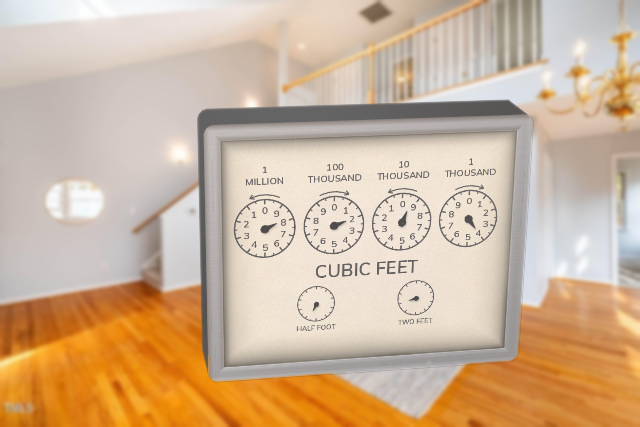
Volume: value=819400 unit=ft³
